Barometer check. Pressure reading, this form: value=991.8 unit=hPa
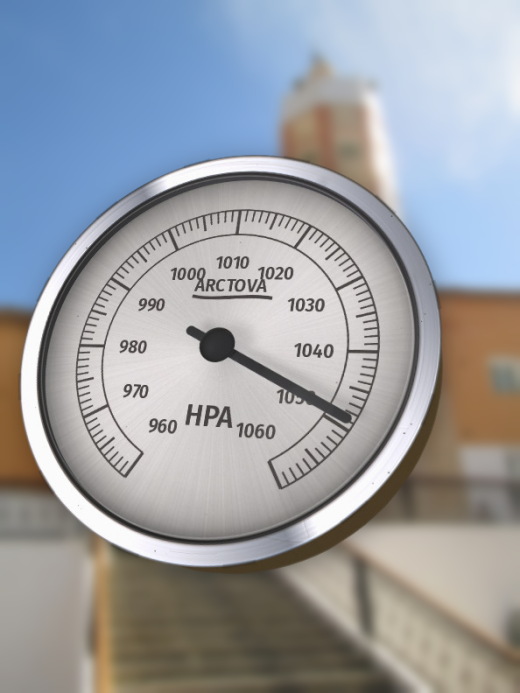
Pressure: value=1049 unit=hPa
